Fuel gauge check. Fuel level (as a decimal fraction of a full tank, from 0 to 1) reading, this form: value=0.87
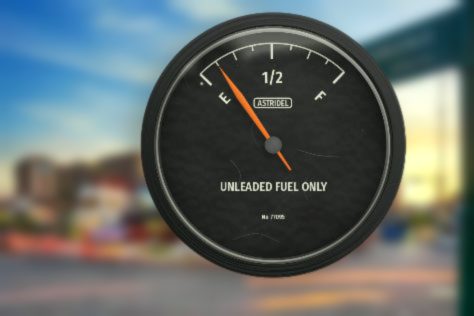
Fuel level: value=0.125
